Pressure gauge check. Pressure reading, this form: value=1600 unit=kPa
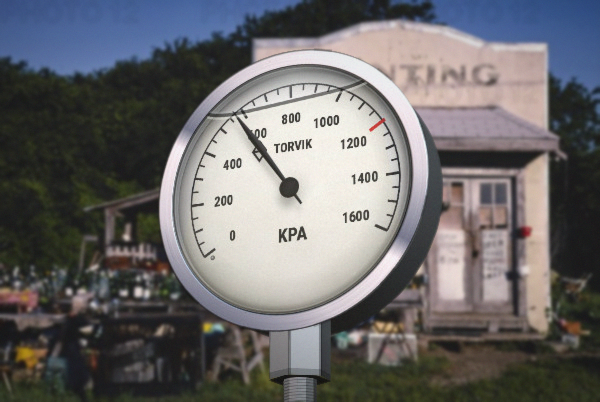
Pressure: value=575 unit=kPa
